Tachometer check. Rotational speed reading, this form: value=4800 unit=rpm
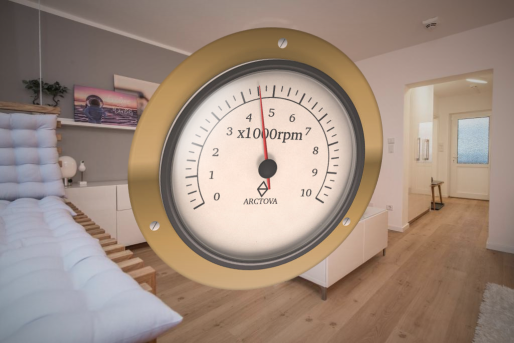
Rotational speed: value=4500 unit=rpm
